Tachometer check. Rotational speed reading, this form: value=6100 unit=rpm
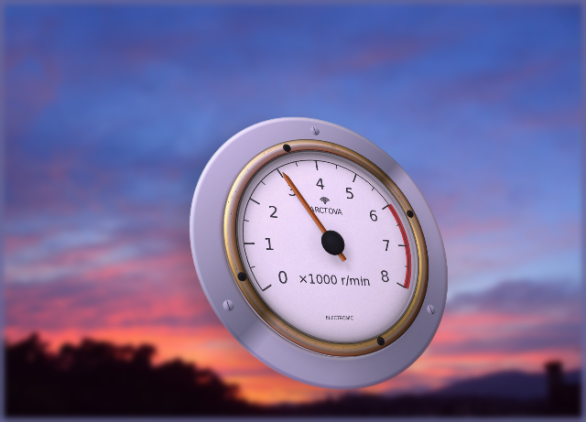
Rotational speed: value=3000 unit=rpm
